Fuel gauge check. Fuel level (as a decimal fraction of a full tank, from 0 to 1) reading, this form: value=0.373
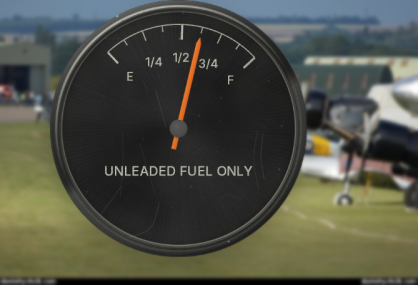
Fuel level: value=0.625
